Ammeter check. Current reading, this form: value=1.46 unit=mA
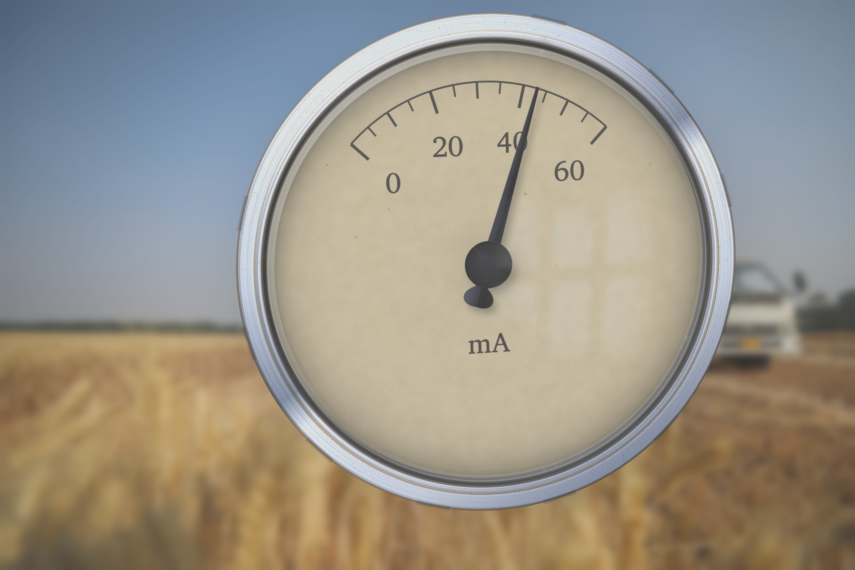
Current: value=42.5 unit=mA
